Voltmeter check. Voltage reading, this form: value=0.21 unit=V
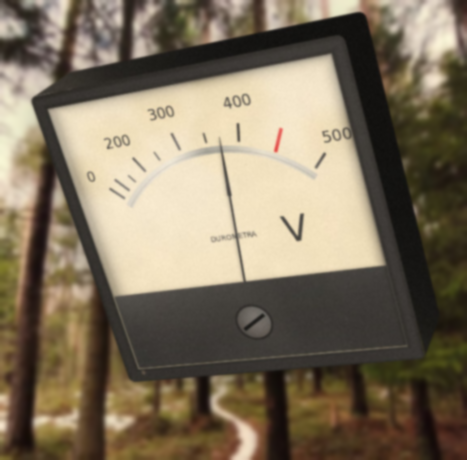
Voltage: value=375 unit=V
